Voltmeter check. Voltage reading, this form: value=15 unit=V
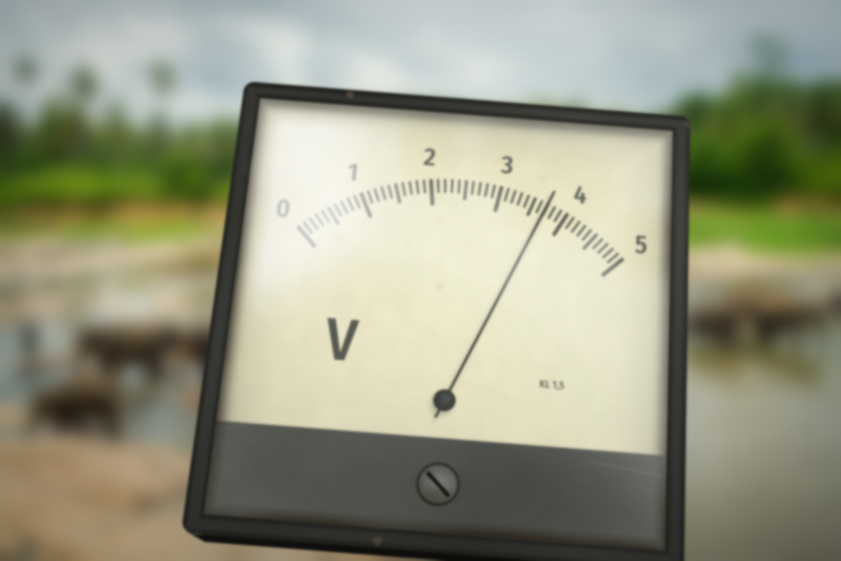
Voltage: value=3.7 unit=V
